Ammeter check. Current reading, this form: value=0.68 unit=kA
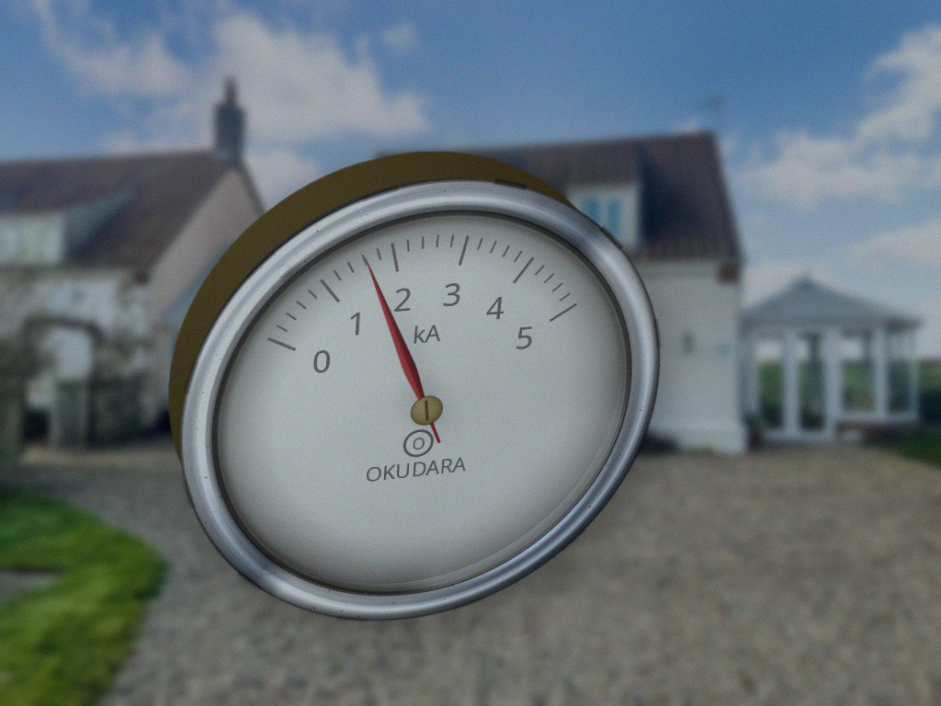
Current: value=1.6 unit=kA
